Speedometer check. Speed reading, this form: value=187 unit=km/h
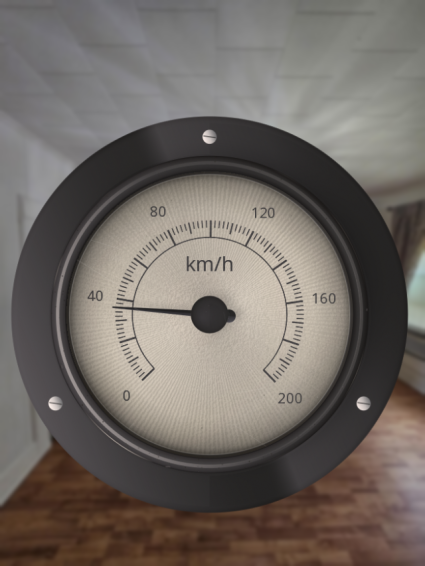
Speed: value=36 unit=km/h
